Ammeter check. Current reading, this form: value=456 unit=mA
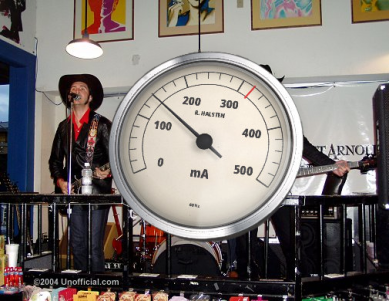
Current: value=140 unit=mA
